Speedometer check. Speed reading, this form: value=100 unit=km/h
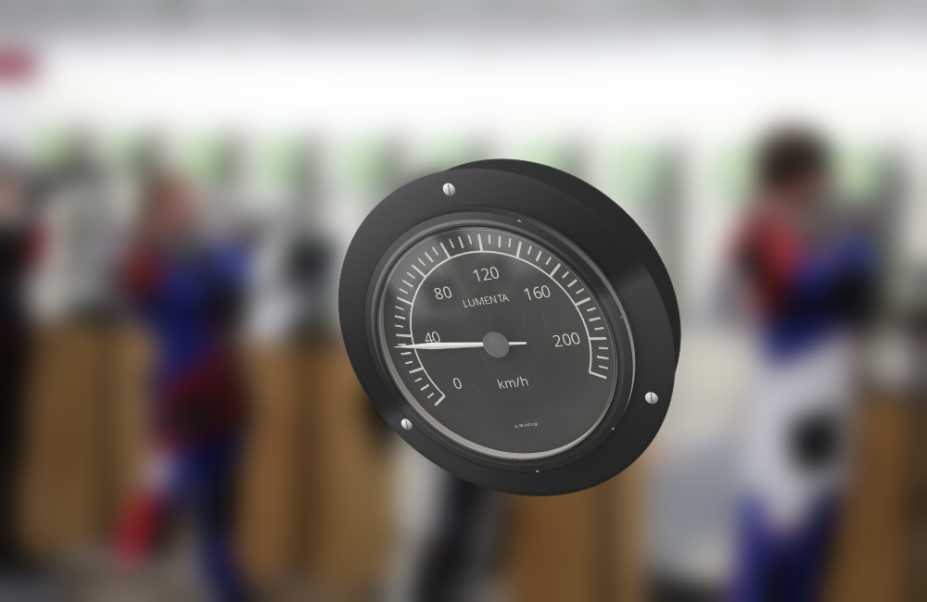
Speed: value=35 unit=km/h
